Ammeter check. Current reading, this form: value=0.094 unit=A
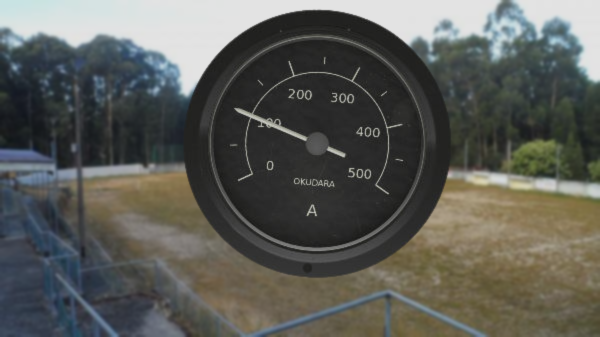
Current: value=100 unit=A
